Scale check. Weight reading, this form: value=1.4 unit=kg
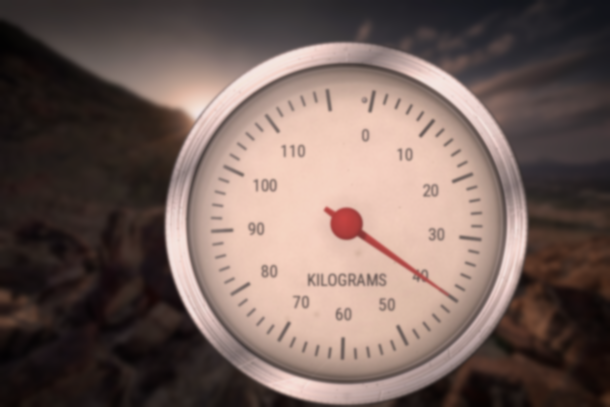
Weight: value=40 unit=kg
